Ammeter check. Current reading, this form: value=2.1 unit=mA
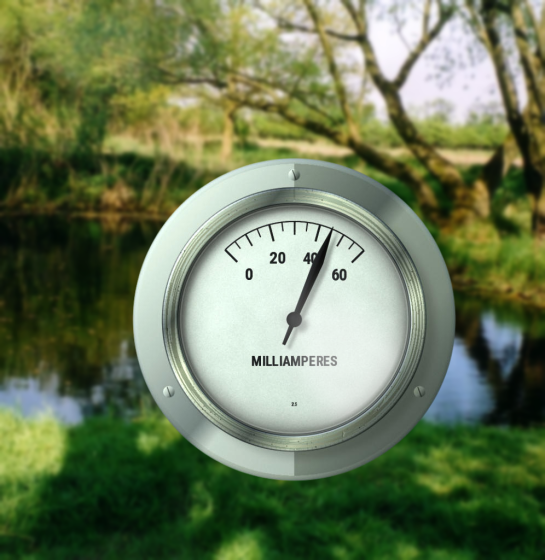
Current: value=45 unit=mA
